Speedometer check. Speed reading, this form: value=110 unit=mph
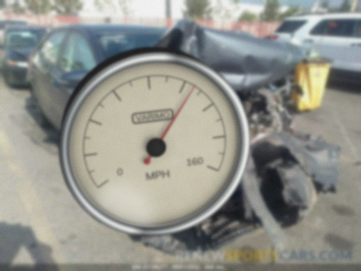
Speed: value=105 unit=mph
